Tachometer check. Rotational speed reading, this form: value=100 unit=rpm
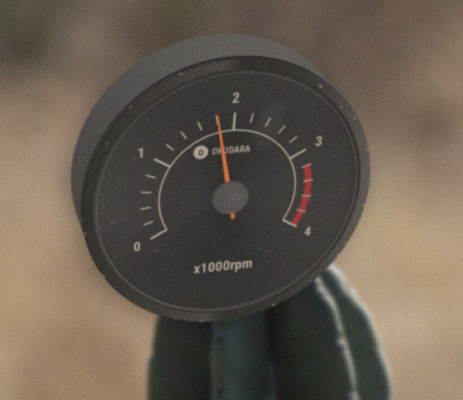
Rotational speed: value=1800 unit=rpm
